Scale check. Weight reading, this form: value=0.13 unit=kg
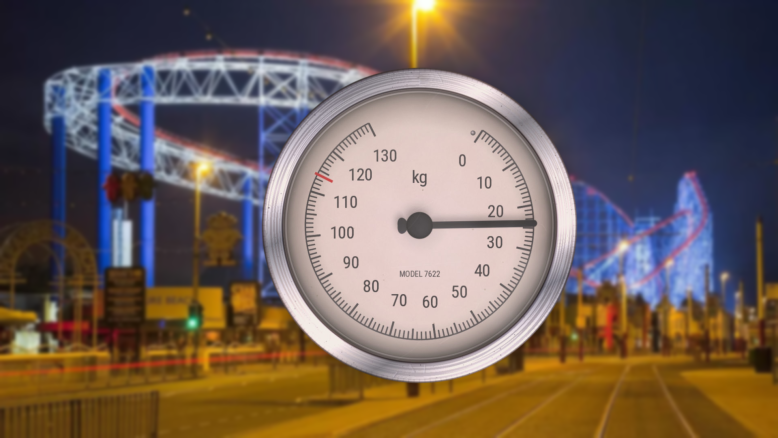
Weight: value=24 unit=kg
